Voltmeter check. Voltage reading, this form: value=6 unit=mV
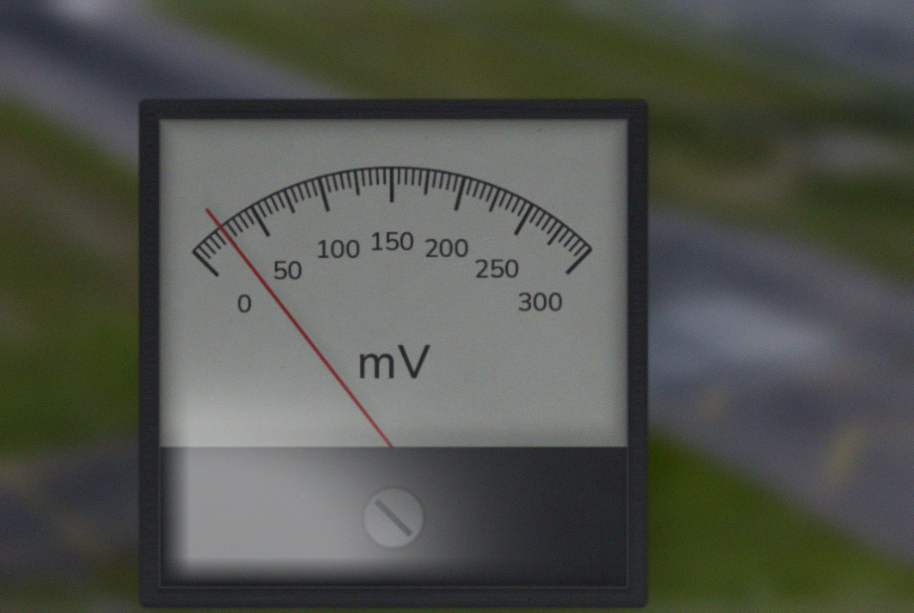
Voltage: value=25 unit=mV
